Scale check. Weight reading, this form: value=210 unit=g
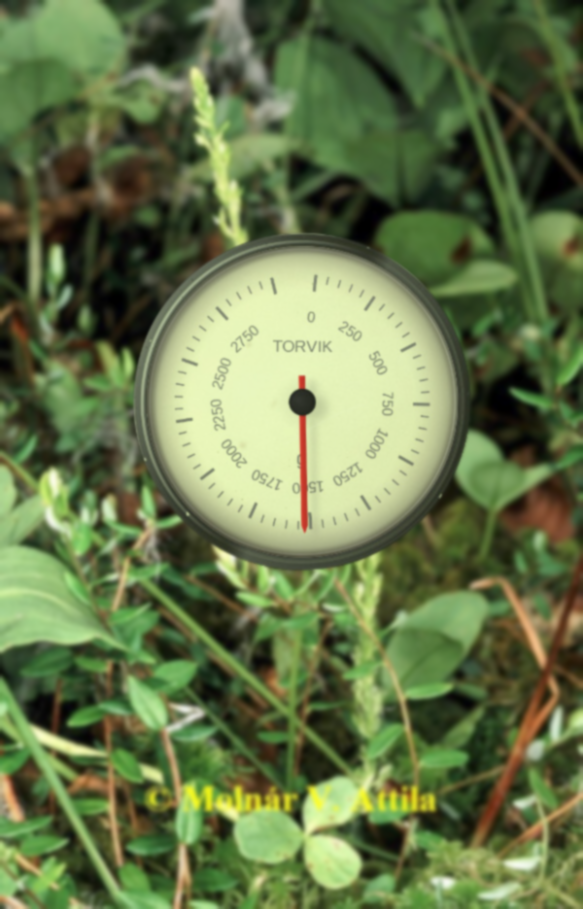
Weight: value=1525 unit=g
